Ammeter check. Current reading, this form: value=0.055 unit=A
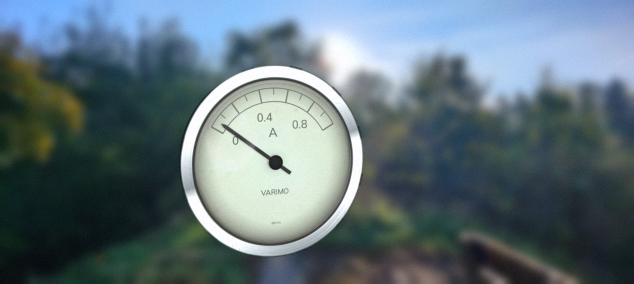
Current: value=0.05 unit=A
